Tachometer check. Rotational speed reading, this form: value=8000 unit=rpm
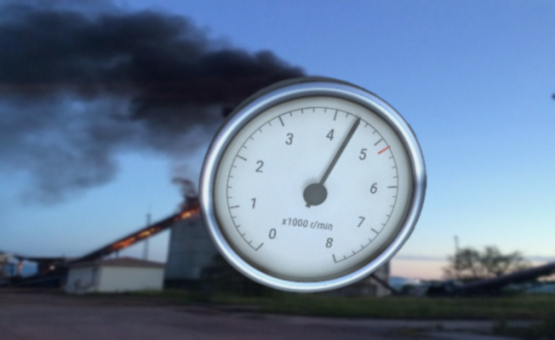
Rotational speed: value=4400 unit=rpm
